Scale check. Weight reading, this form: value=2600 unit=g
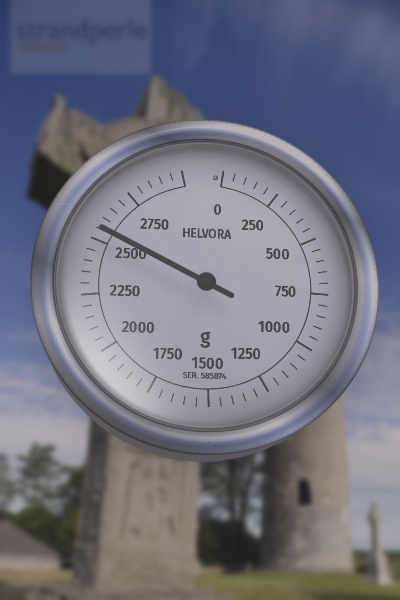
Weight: value=2550 unit=g
